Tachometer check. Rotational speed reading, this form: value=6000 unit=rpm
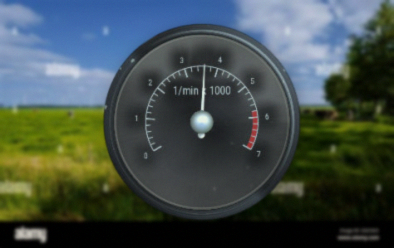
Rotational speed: value=3600 unit=rpm
